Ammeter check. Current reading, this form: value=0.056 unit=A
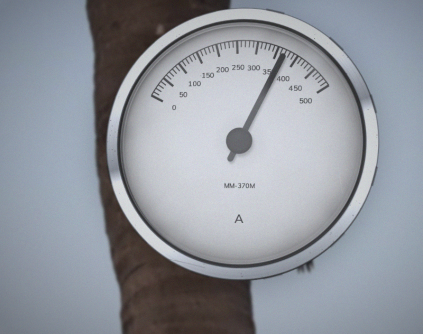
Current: value=370 unit=A
